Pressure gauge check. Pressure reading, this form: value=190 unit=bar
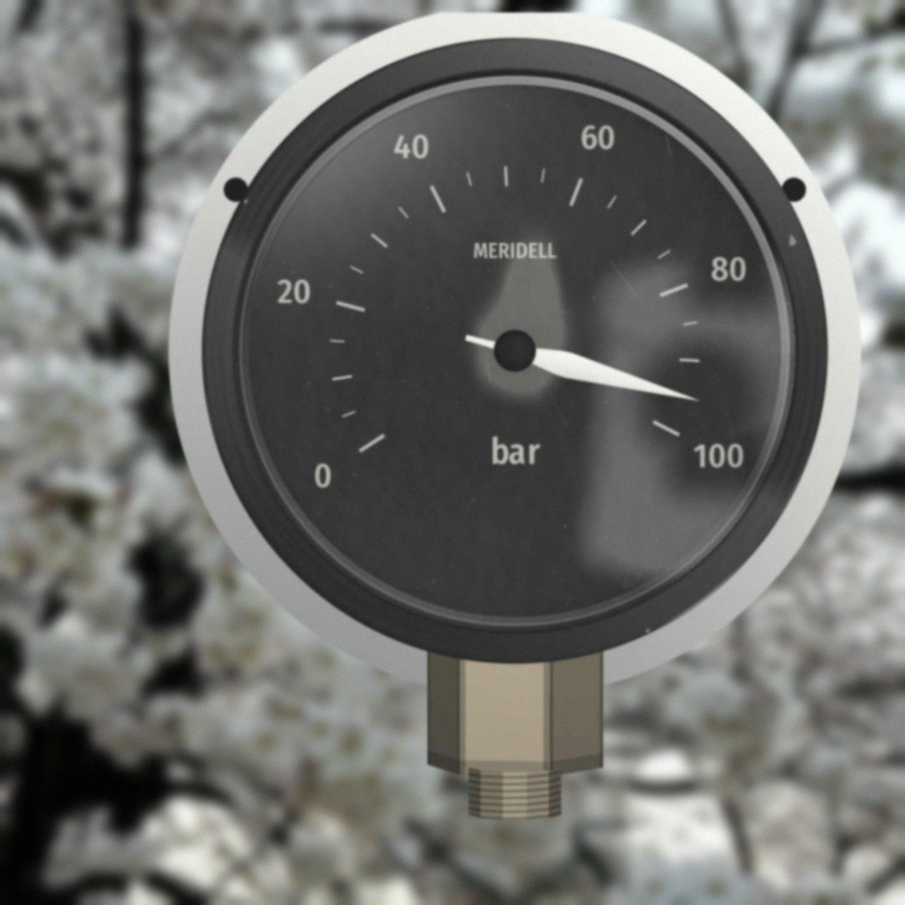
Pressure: value=95 unit=bar
